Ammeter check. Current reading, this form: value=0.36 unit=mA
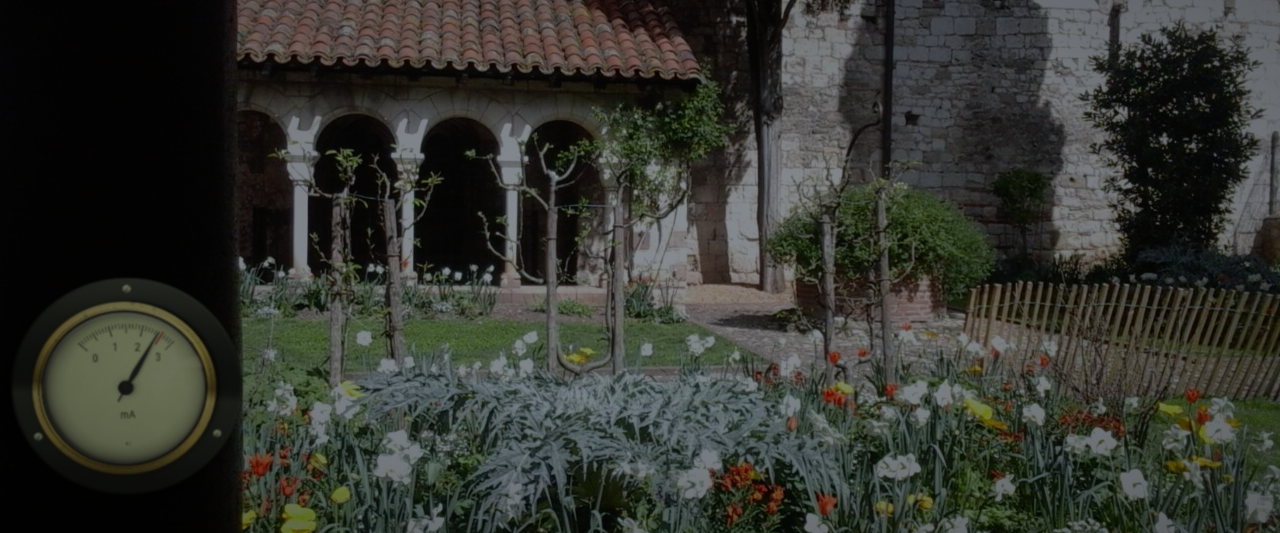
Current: value=2.5 unit=mA
